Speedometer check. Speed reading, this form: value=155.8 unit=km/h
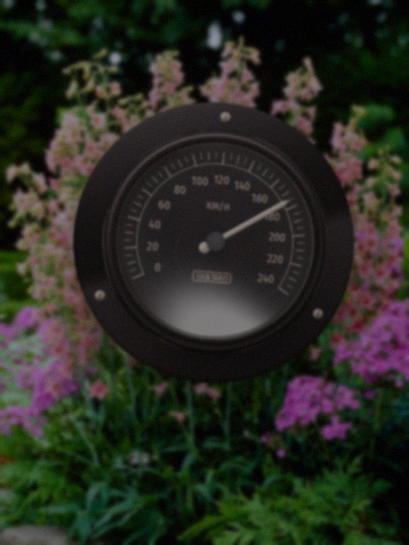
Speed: value=175 unit=km/h
